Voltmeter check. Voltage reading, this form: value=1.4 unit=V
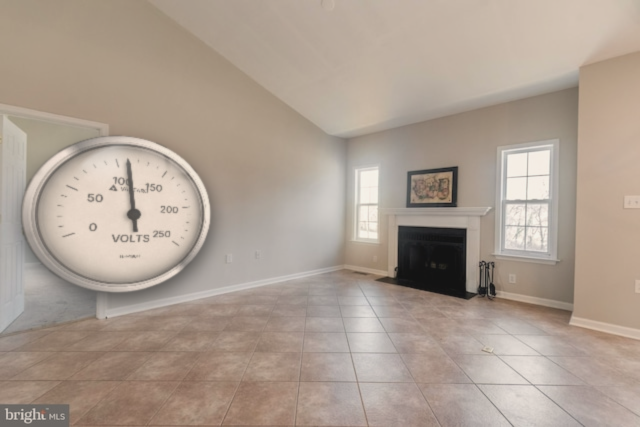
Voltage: value=110 unit=V
